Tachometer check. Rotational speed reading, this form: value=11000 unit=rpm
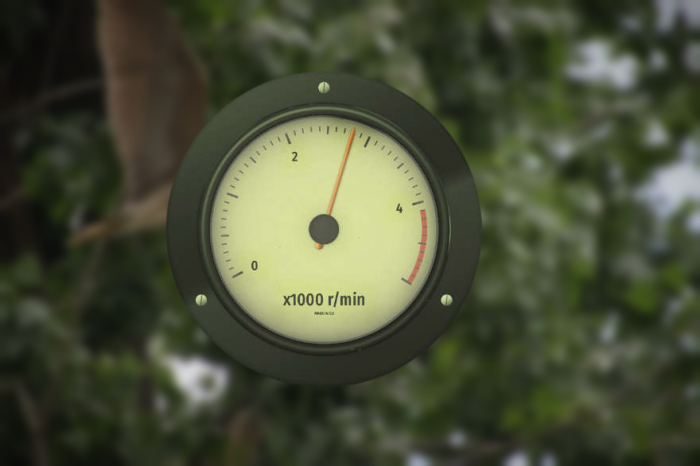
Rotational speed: value=2800 unit=rpm
